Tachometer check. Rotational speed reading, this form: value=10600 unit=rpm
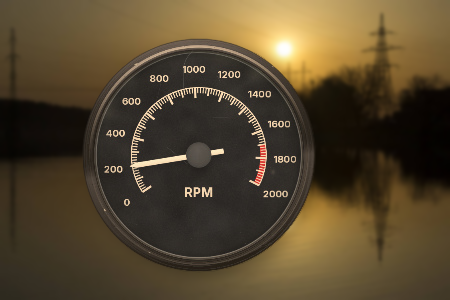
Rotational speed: value=200 unit=rpm
